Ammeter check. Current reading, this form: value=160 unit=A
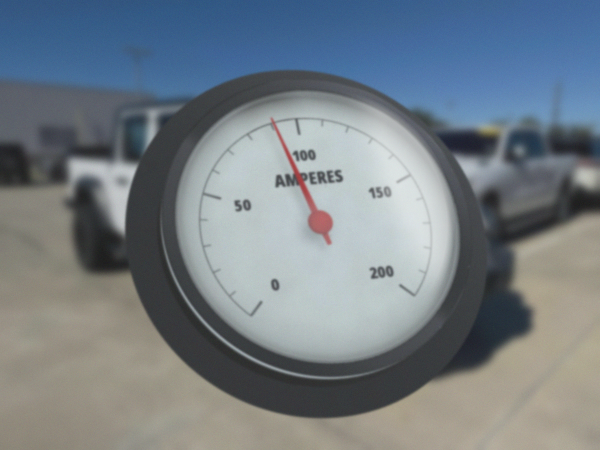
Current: value=90 unit=A
